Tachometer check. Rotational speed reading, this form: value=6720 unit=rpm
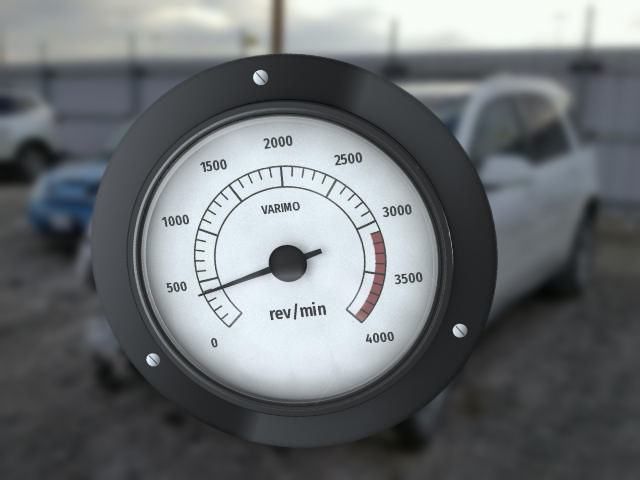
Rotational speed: value=400 unit=rpm
